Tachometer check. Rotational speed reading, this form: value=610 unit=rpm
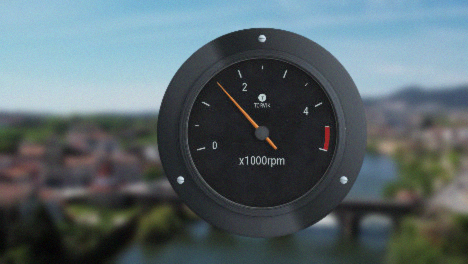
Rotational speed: value=1500 unit=rpm
